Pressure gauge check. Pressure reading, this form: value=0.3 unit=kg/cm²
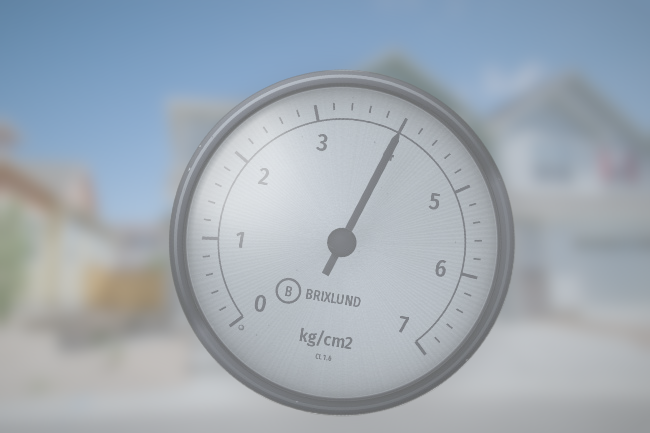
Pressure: value=4 unit=kg/cm²
